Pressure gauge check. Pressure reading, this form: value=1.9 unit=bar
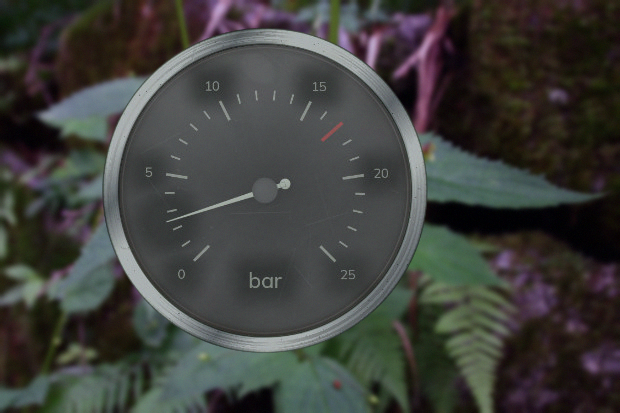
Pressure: value=2.5 unit=bar
